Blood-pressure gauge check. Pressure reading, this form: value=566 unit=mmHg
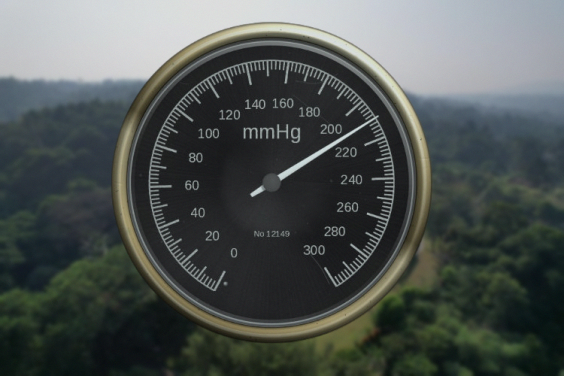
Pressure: value=210 unit=mmHg
